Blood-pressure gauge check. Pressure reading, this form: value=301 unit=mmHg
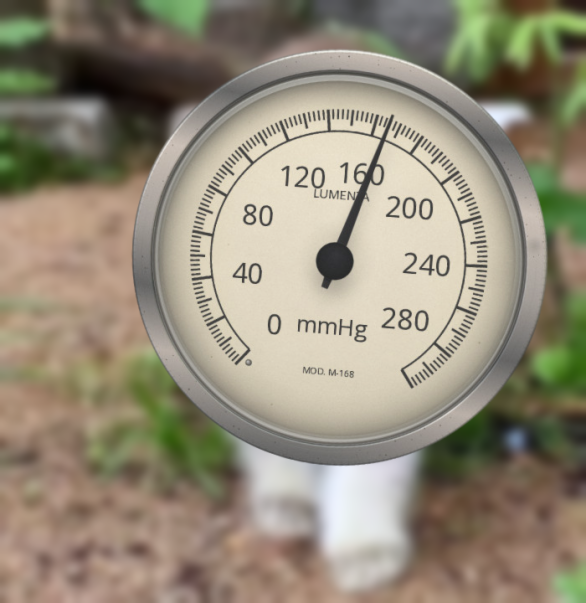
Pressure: value=166 unit=mmHg
